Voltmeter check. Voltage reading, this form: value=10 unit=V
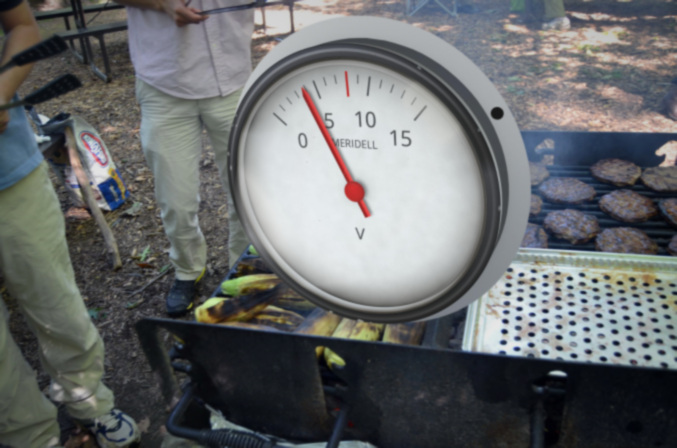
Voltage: value=4 unit=V
